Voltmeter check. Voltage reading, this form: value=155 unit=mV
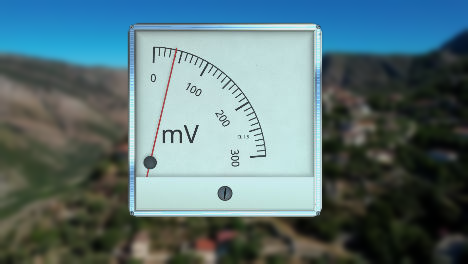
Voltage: value=40 unit=mV
